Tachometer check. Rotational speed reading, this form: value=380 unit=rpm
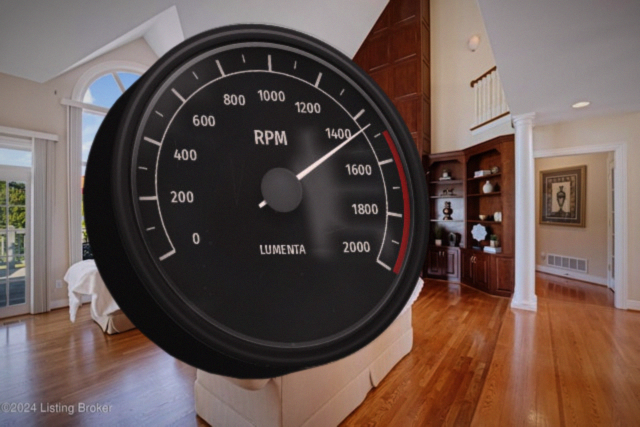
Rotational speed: value=1450 unit=rpm
